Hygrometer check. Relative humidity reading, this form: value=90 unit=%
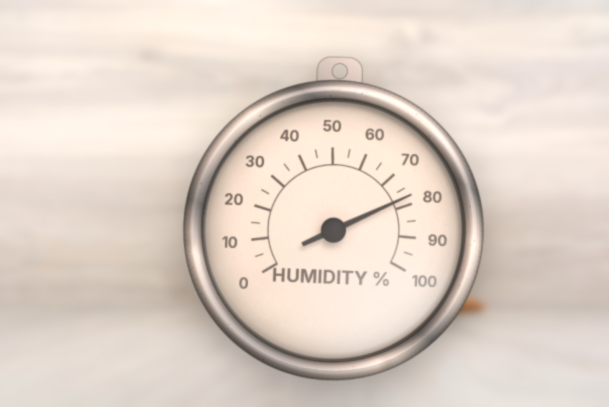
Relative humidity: value=77.5 unit=%
